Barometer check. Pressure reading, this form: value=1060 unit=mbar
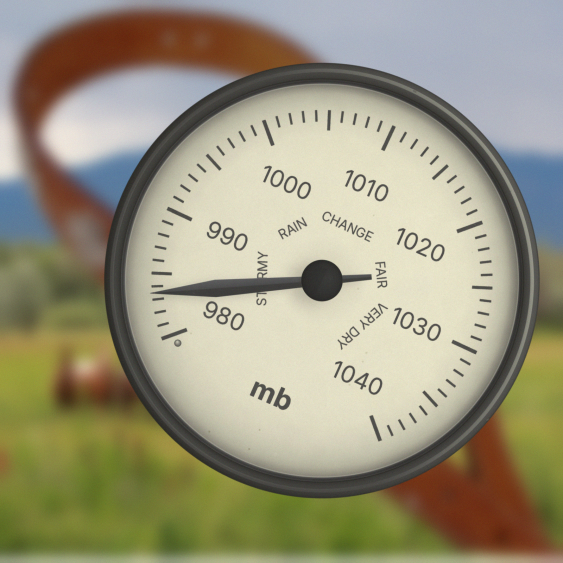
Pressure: value=983.5 unit=mbar
